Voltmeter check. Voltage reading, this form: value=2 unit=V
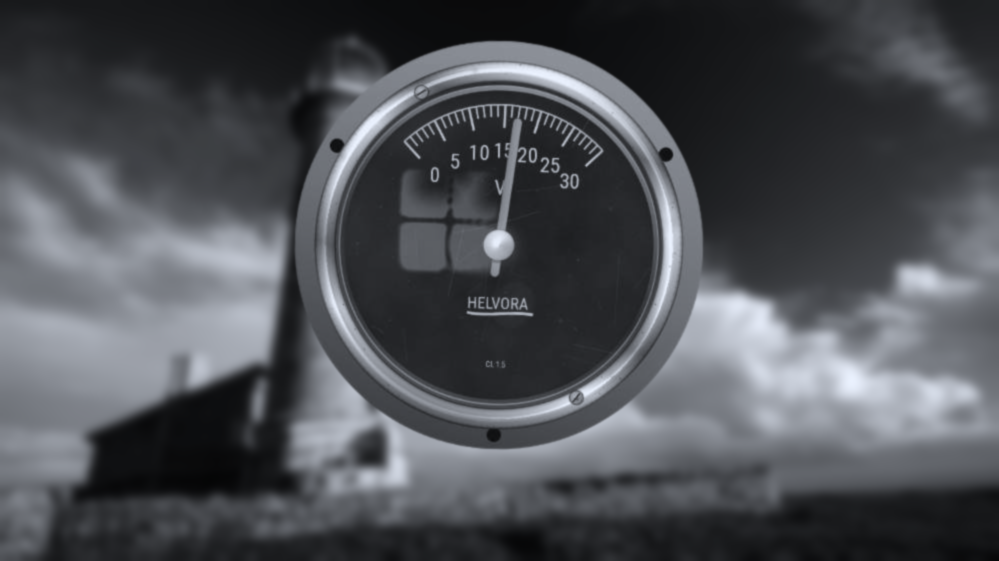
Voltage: value=17 unit=V
